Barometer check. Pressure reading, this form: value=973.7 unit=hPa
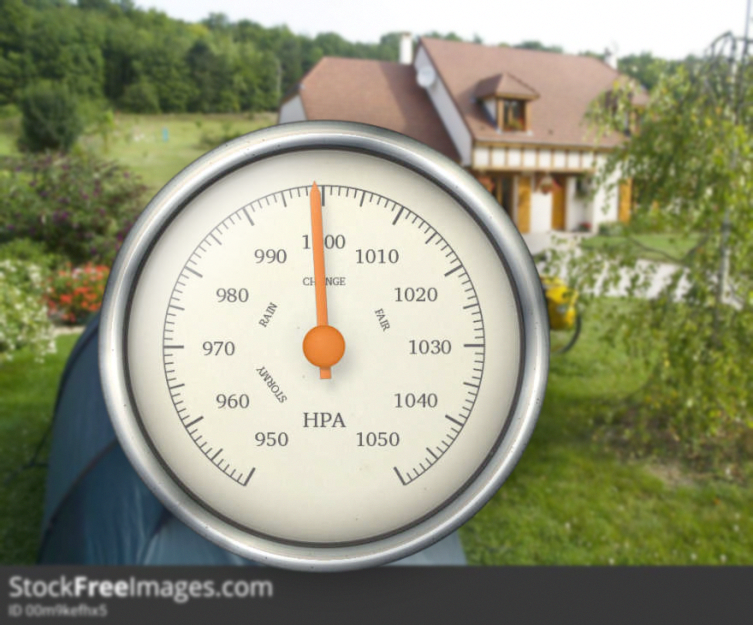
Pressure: value=999 unit=hPa
